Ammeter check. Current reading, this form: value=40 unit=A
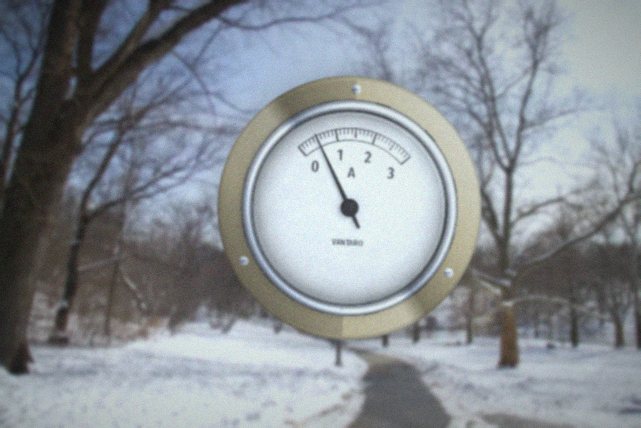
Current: value=0.5 unit=A
